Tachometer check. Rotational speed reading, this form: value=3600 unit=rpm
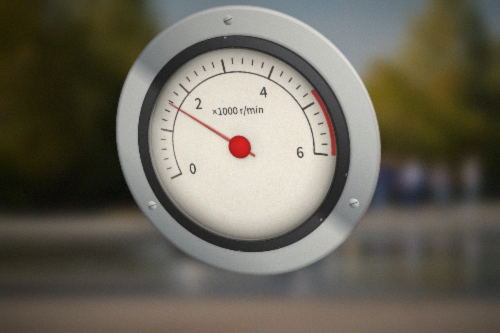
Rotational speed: value=1600 unit=rpm
